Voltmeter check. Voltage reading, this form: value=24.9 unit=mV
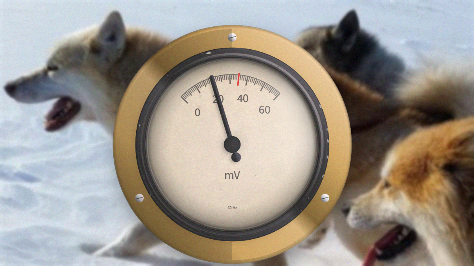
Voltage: value=20 unit=mV
